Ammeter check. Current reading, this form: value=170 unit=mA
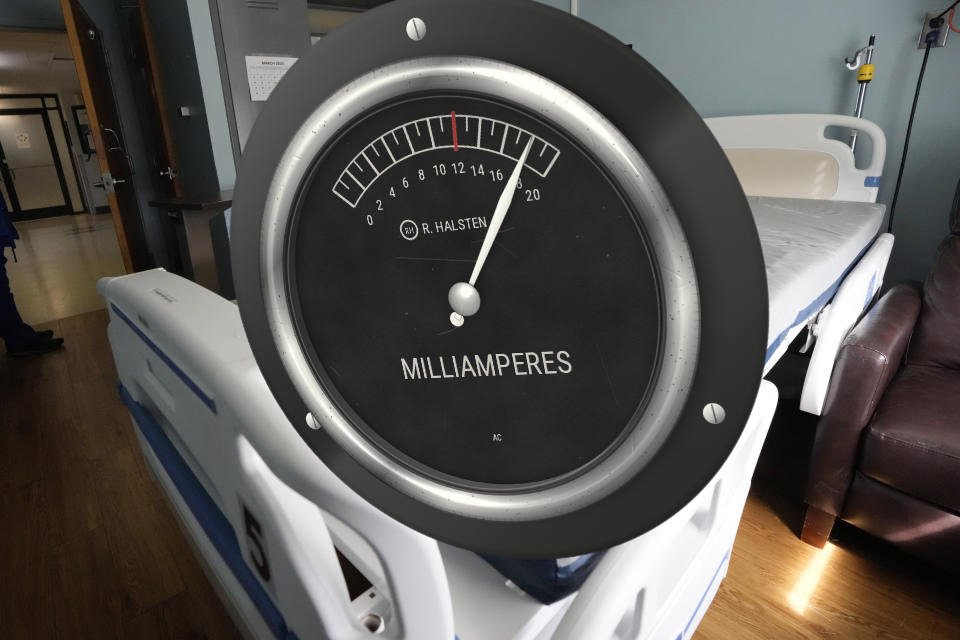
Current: value=18 unit=mA
